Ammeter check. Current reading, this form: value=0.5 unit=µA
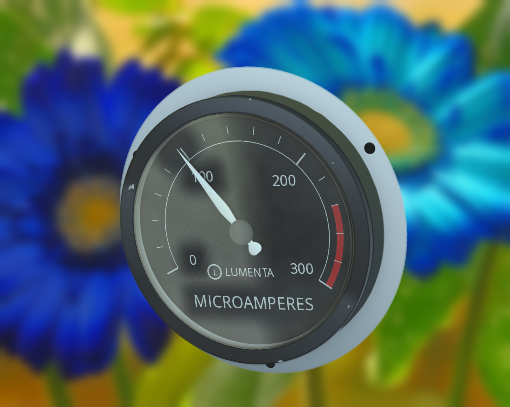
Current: value=100 unit=µA
